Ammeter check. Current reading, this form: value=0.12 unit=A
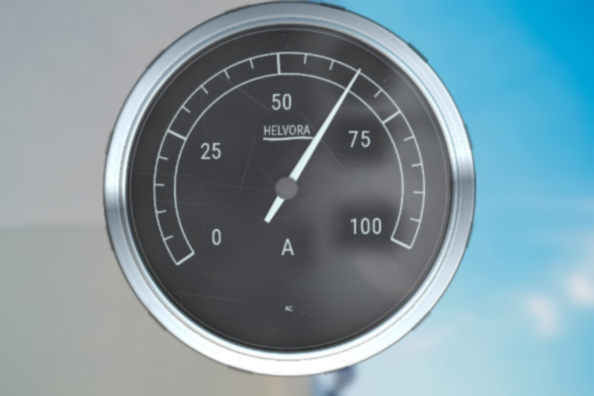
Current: value=65 unit=A
